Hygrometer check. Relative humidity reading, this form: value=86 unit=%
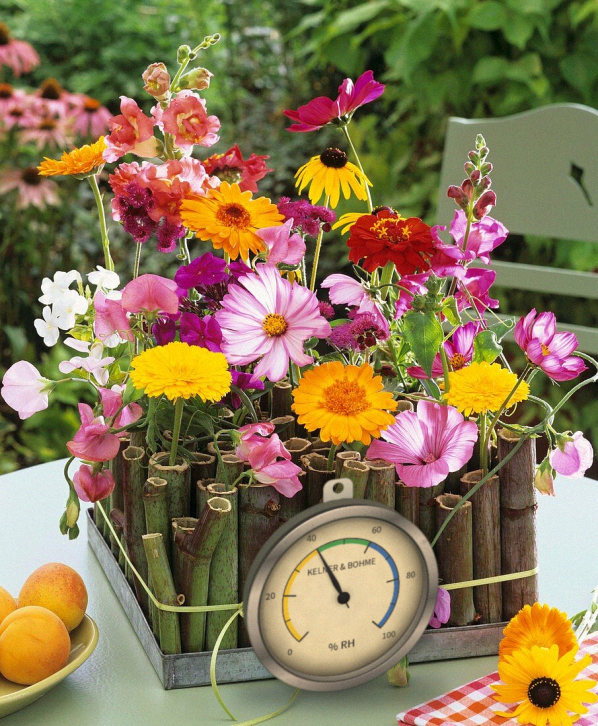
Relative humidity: value=40 unit=%
